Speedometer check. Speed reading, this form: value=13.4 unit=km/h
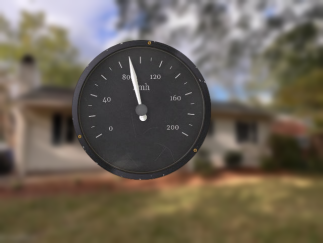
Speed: value=90 unit=km/h
